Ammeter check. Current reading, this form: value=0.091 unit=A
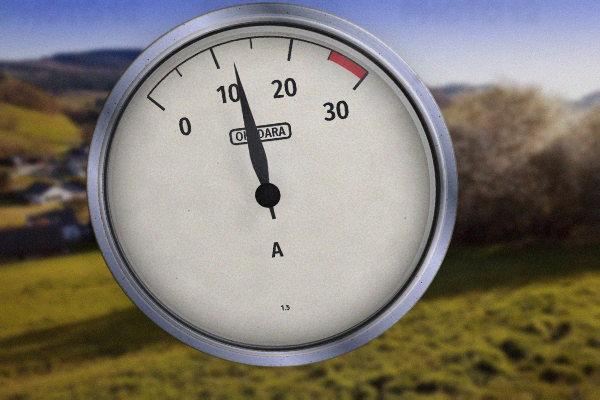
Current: value=12.5 unit=A
